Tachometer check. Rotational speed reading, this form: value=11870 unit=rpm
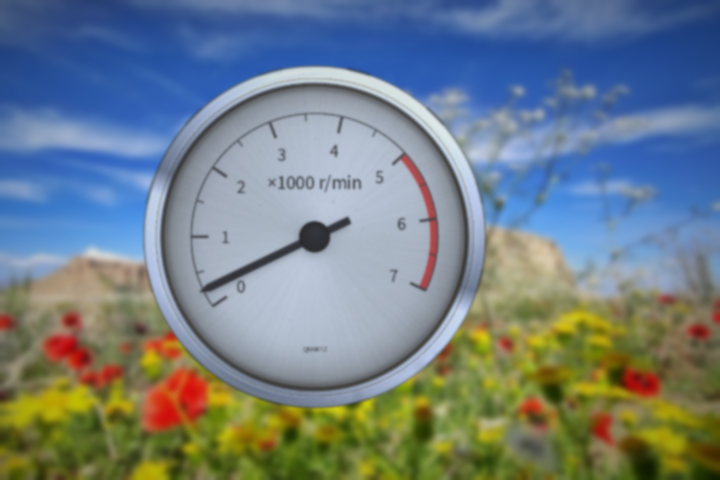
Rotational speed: value=250 unit=rpm
